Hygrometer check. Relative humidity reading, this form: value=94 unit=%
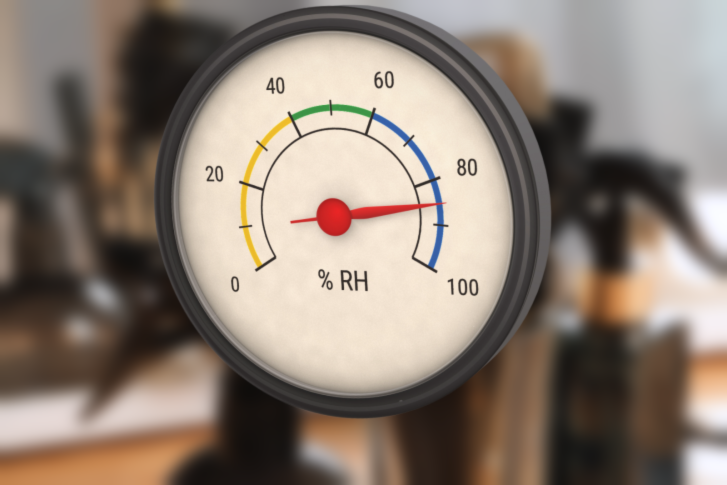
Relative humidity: value=85 unit=%
